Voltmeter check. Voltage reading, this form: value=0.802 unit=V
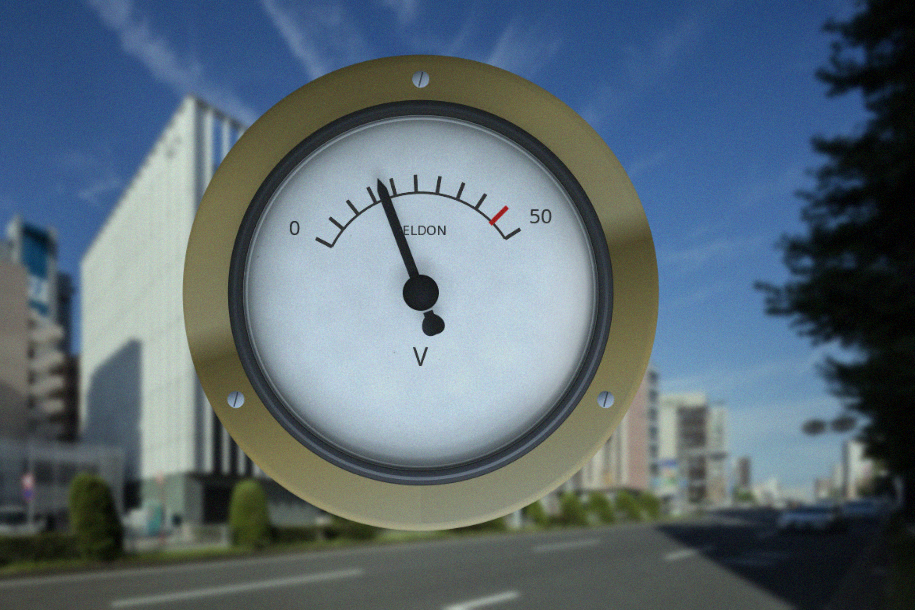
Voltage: value=17.5 unit=V
